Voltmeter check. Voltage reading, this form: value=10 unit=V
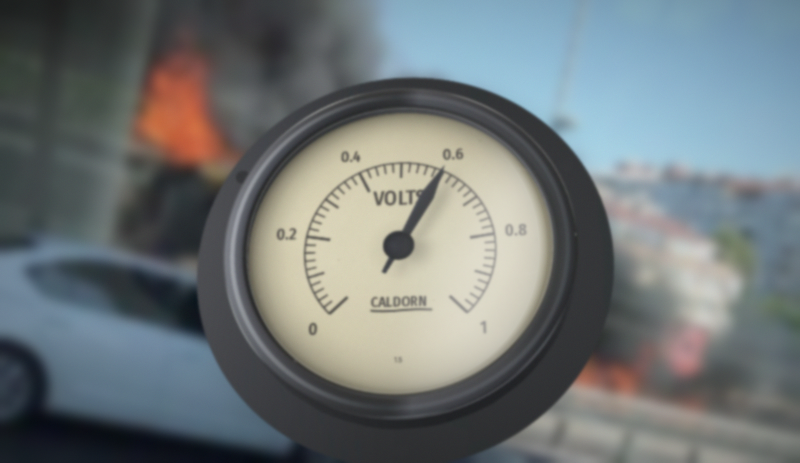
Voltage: value=0.6 unit=V
